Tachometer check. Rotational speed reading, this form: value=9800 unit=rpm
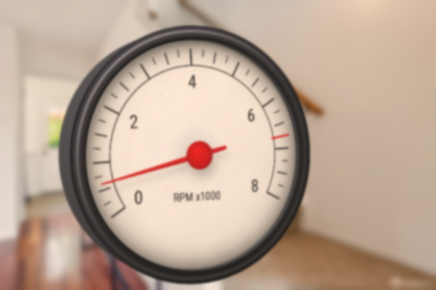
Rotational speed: value=625 unit=rpm
